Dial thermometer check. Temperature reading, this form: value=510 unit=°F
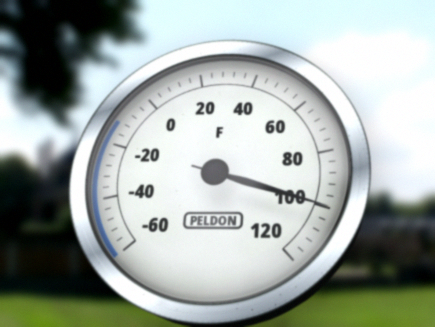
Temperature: value=100 unit=°F
